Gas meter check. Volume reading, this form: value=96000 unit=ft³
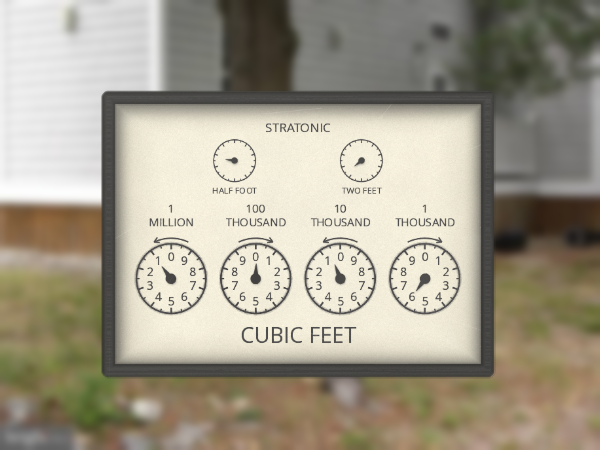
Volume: value=100600 unit=ft³
